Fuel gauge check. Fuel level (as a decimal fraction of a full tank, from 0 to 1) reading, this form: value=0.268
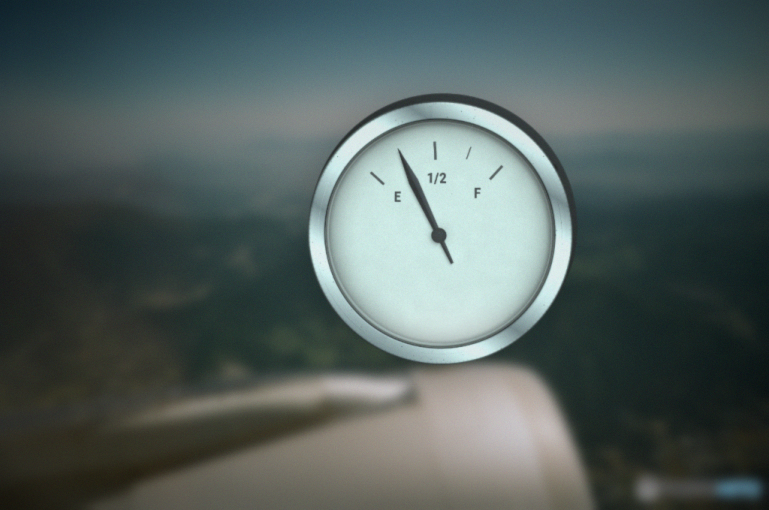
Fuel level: value=0.25
